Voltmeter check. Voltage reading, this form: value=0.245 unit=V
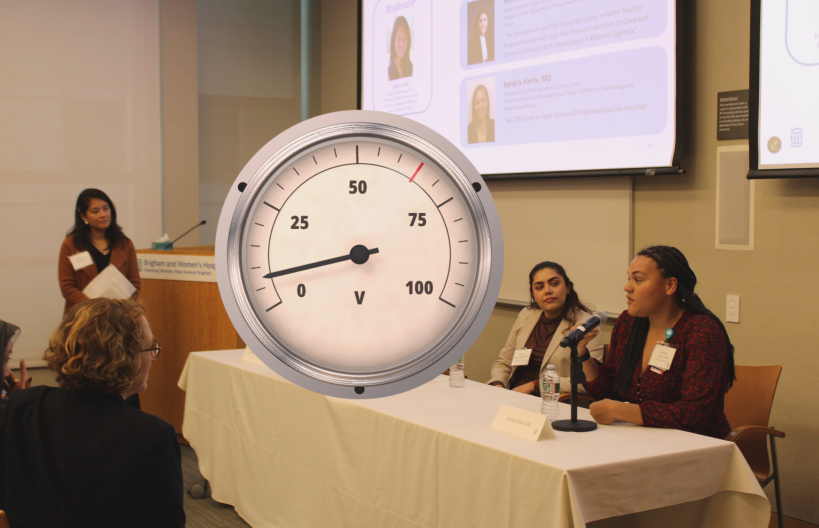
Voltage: value=7.5 unit=V
